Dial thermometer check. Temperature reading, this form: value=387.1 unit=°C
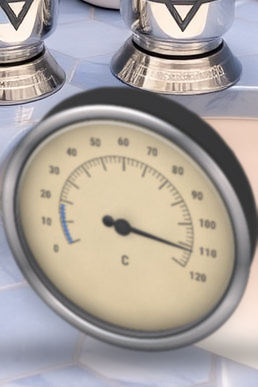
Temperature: value=110 unit=°C
